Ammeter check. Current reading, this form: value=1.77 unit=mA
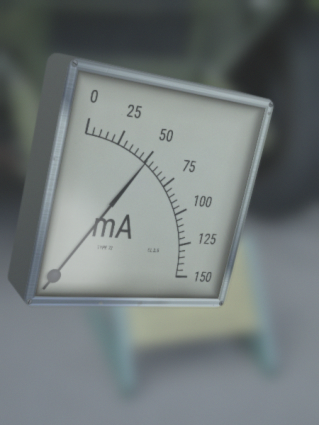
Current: value=50 unit=mA
